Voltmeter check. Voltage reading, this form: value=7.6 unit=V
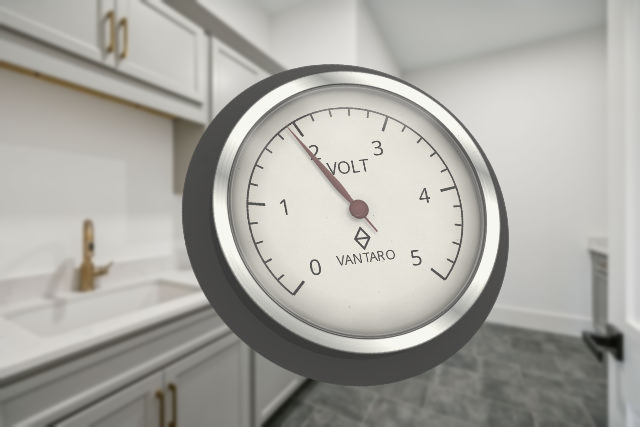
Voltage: value=1.9 unit=V
